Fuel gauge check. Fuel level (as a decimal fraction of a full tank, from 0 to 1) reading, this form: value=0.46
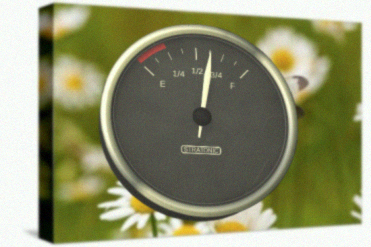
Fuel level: value=0.625
